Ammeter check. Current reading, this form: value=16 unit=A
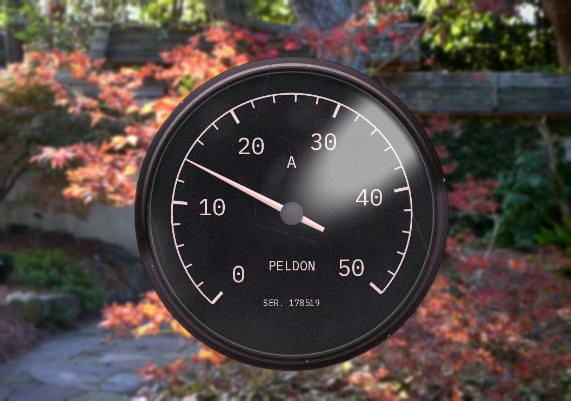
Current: value=14 unit=A
